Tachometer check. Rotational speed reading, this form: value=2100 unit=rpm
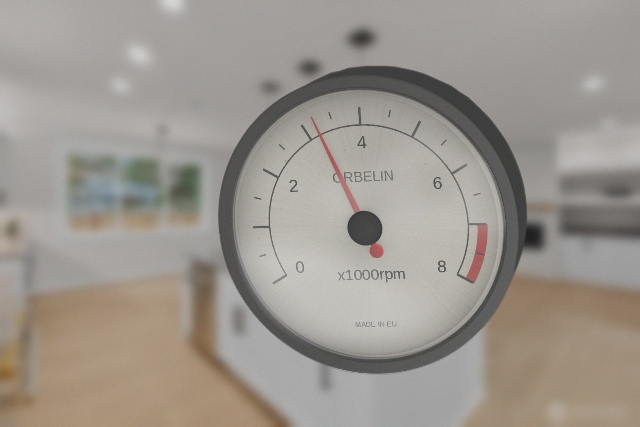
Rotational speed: value=3250 unit=rpm
